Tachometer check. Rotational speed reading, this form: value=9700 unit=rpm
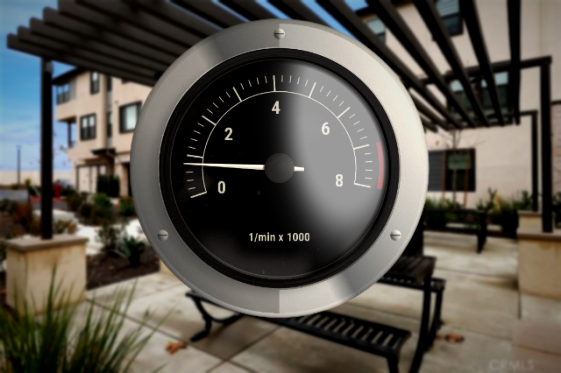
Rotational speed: value=800 unit=rpm
